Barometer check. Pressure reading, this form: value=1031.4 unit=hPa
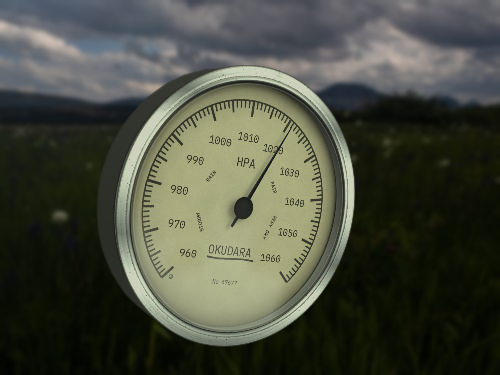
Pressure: value=1020 unit=hPa
